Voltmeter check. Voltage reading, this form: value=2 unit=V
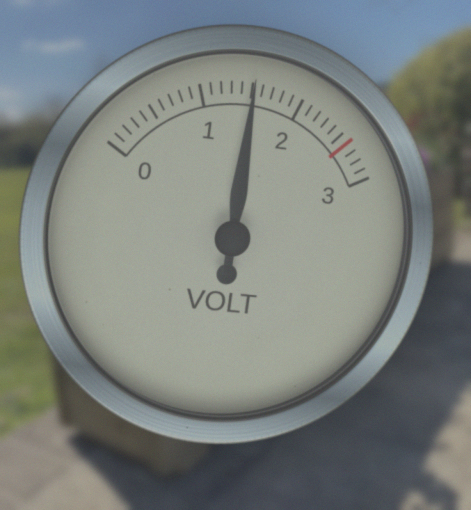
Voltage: value=1.5 unit=V
